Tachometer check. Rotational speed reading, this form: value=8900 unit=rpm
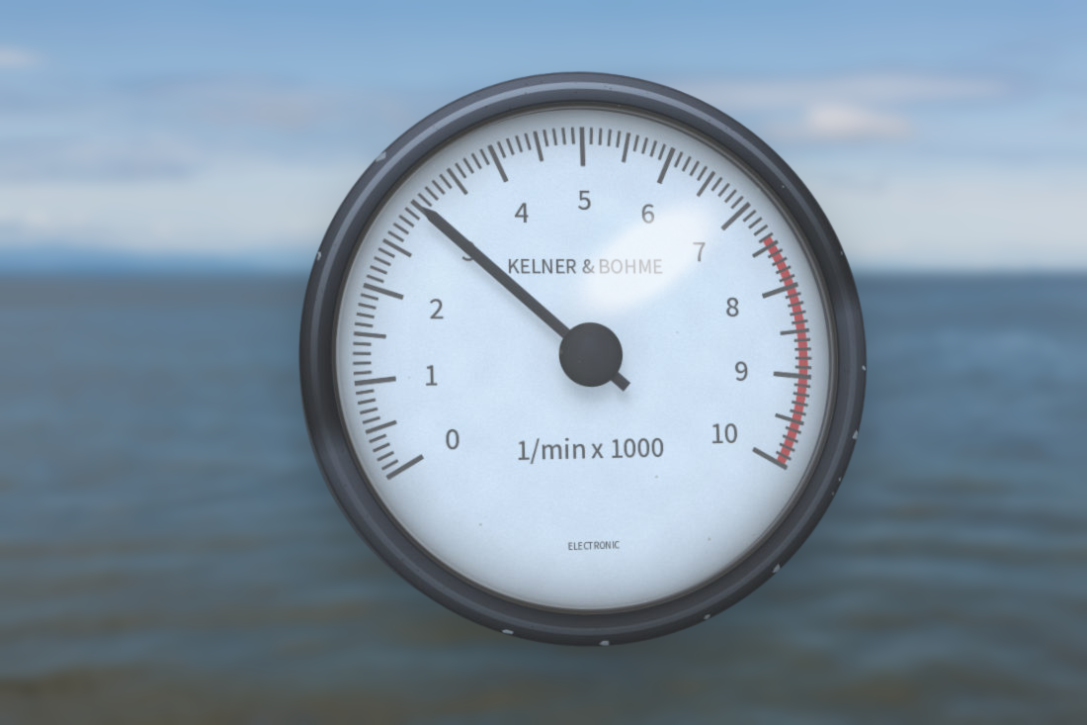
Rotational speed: value=3000 unit=rpm
